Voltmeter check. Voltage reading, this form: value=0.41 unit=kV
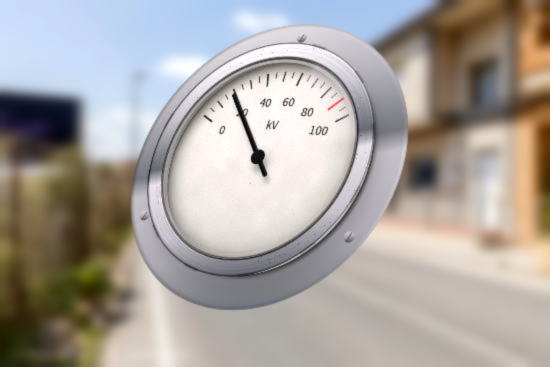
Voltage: value=20 unit=kV
